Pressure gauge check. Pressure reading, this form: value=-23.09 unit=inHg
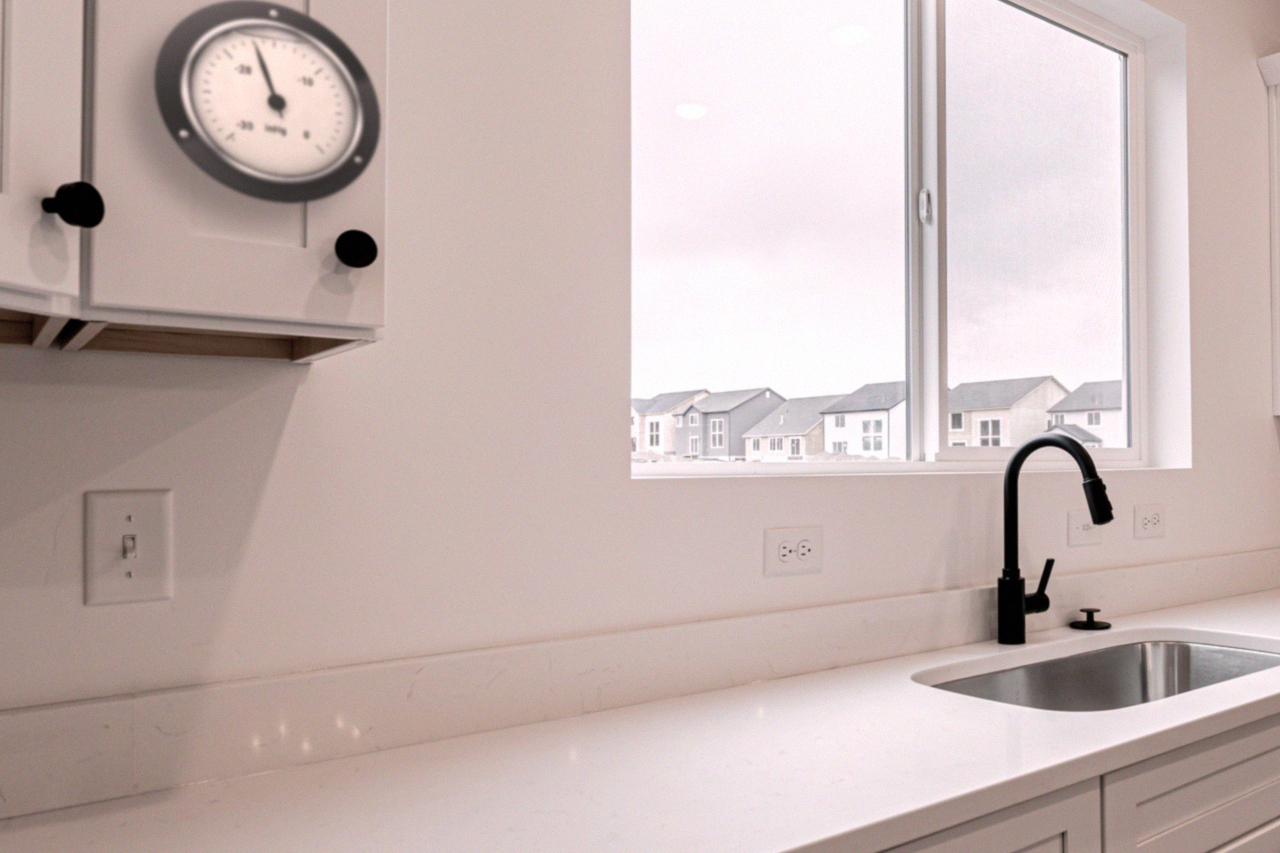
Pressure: value=-17 unit=inHg
